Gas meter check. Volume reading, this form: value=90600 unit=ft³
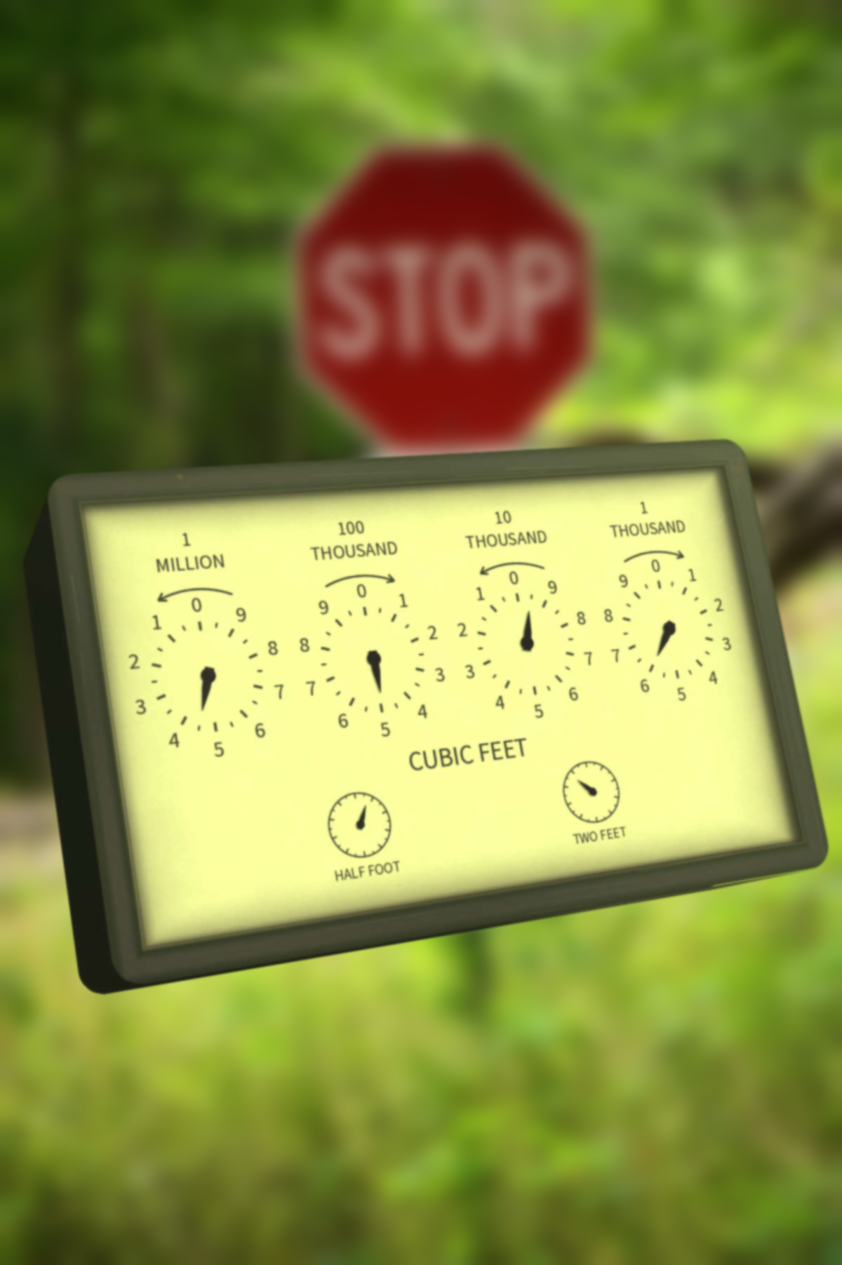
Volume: value=449600 unit=ft³
